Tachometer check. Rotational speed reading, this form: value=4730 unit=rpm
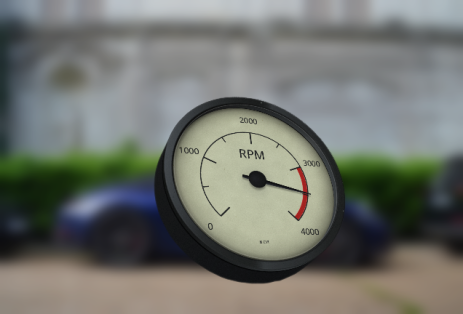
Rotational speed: value=3500 unit=rpm
